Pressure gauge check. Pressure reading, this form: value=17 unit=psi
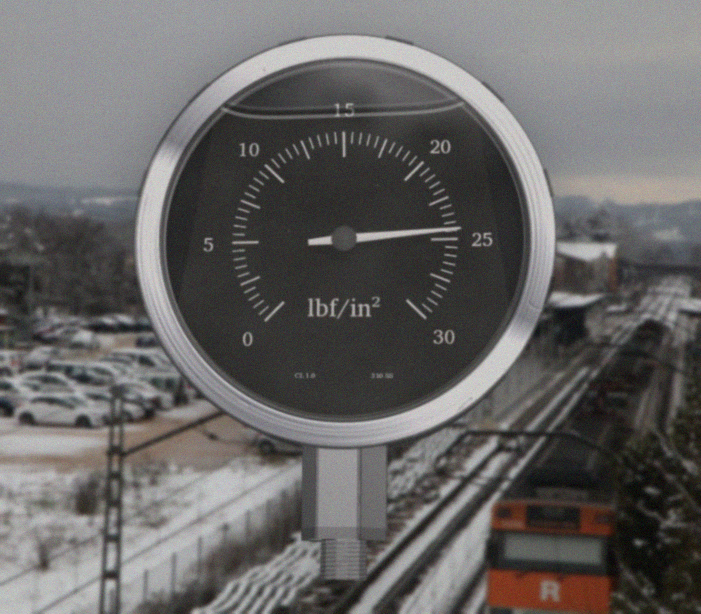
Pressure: value=24.5 unit=psi
